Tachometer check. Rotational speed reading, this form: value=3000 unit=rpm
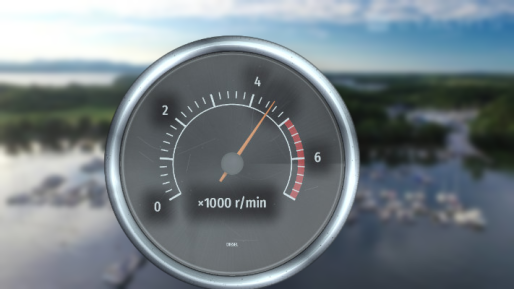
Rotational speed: value=4500 unit=rpm
